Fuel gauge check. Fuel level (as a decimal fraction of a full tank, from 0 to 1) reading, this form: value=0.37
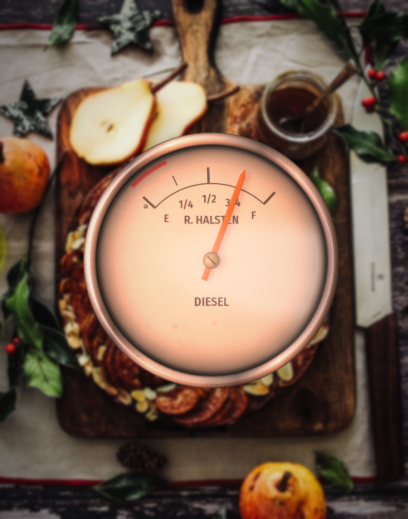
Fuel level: value=0.75
